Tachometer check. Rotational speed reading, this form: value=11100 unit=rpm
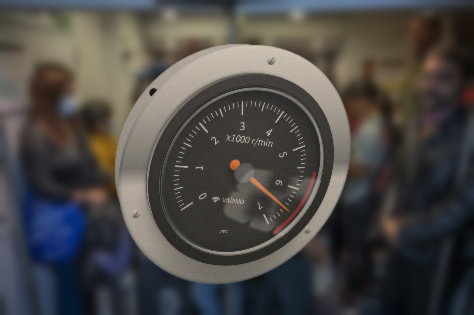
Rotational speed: value=6500 unit=rpm
